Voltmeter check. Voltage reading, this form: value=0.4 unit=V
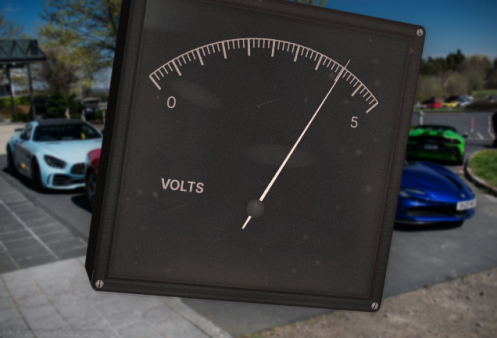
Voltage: value=4 unit=V
